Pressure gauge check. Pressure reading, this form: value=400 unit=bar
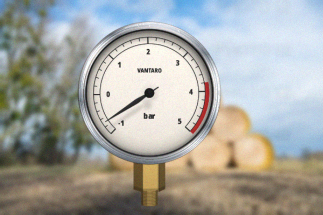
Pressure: value=-0.7 unit=bar
